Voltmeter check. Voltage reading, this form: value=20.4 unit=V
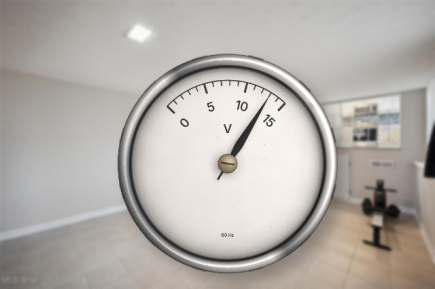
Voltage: value=13 unit=V
